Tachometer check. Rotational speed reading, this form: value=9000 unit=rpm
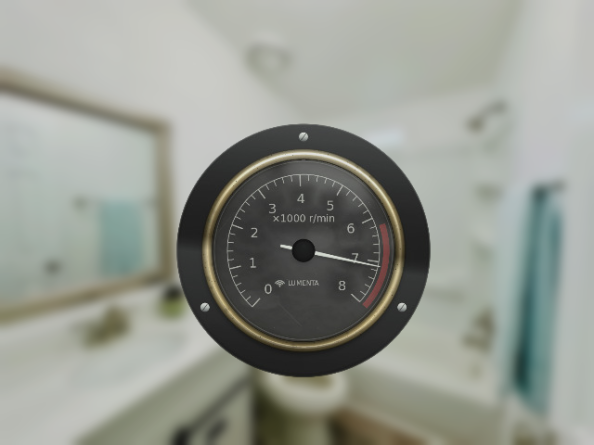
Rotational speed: value=7100 unit=rpm
